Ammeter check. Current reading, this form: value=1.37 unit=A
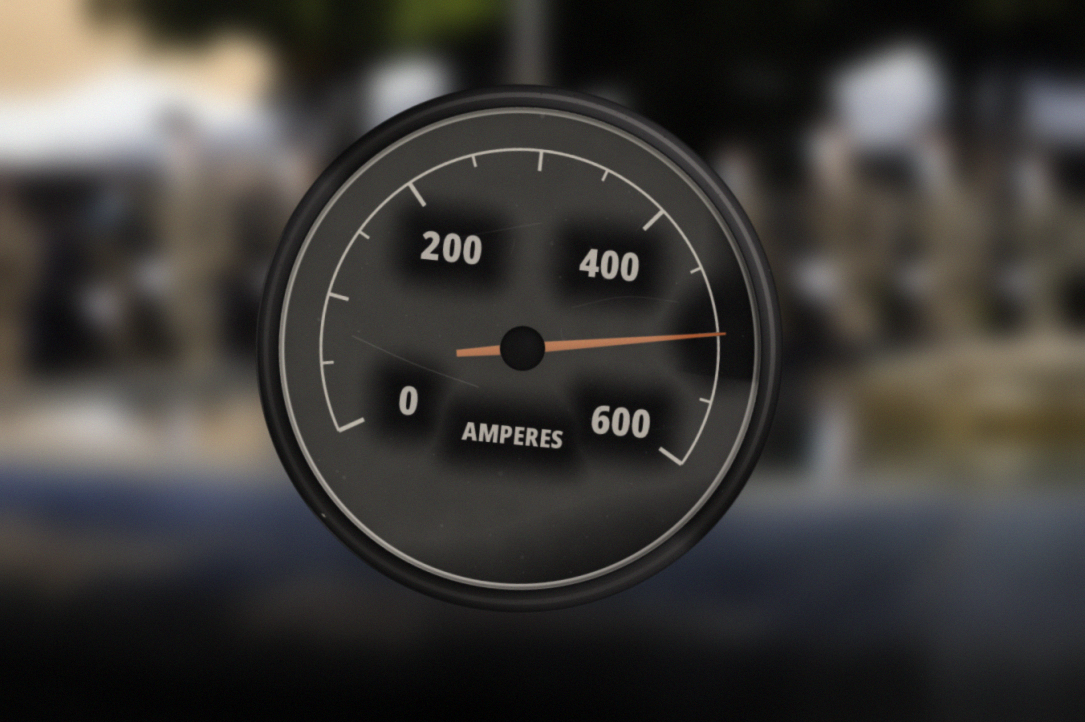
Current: value=500 unit=A
